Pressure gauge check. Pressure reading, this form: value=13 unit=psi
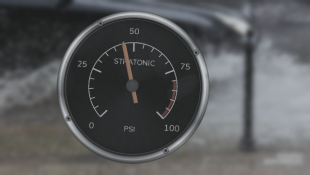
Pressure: value=45 unit=psi
